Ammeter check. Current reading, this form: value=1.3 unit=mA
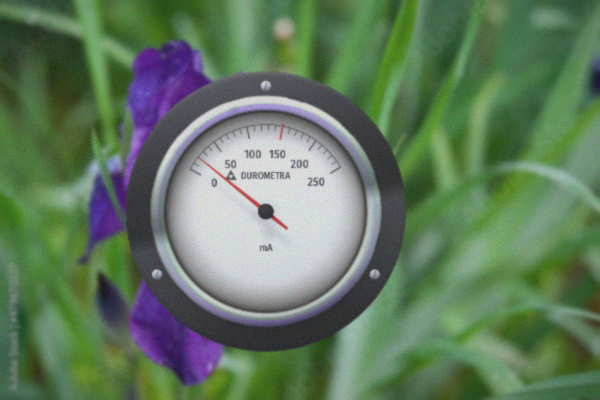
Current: value=20 unit=mA
